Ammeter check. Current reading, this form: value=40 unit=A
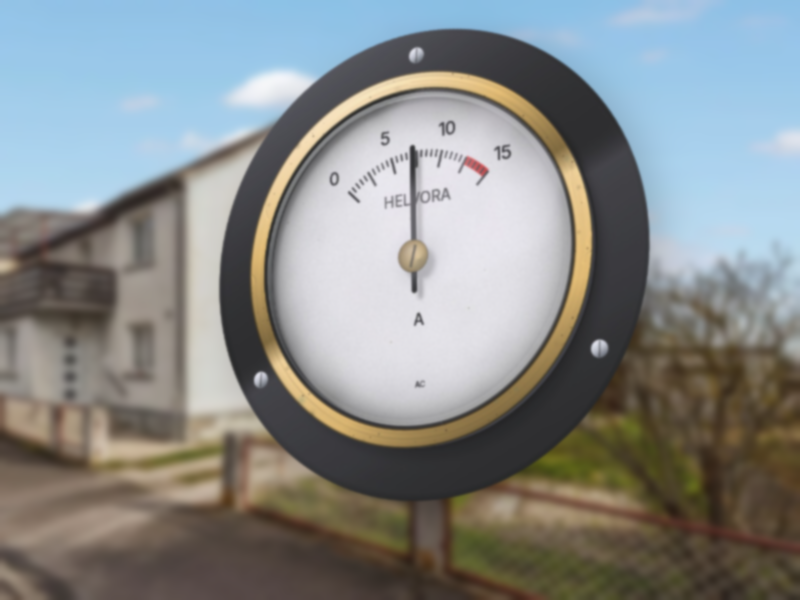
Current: value=7.5 unit=A
